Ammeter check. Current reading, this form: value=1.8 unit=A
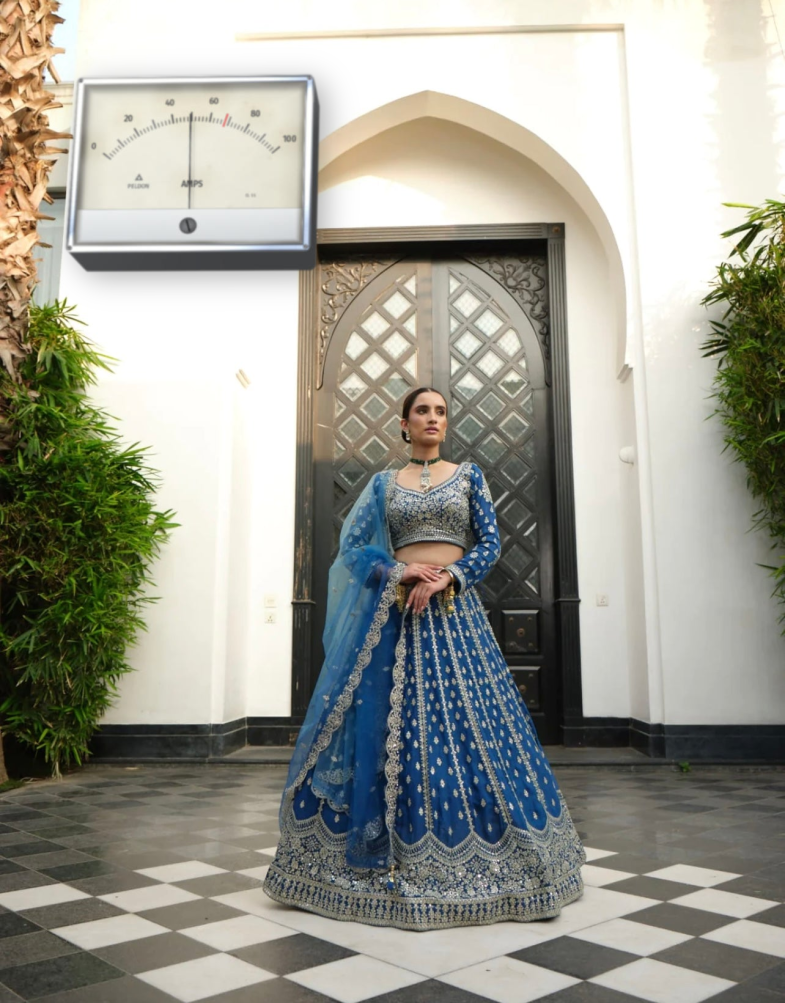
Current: value=50 unit=A
